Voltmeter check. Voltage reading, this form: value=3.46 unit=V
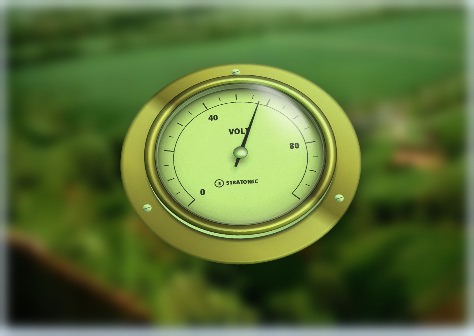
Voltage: value=57.5 unit=V
